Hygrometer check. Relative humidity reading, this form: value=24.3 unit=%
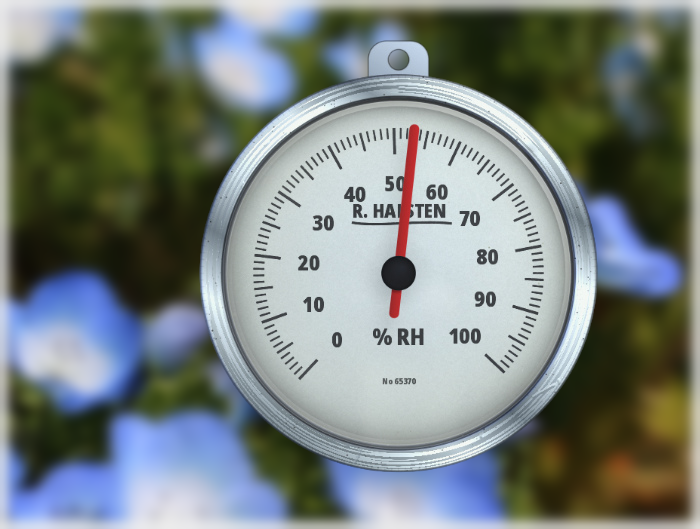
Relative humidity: value=53 unit=%
